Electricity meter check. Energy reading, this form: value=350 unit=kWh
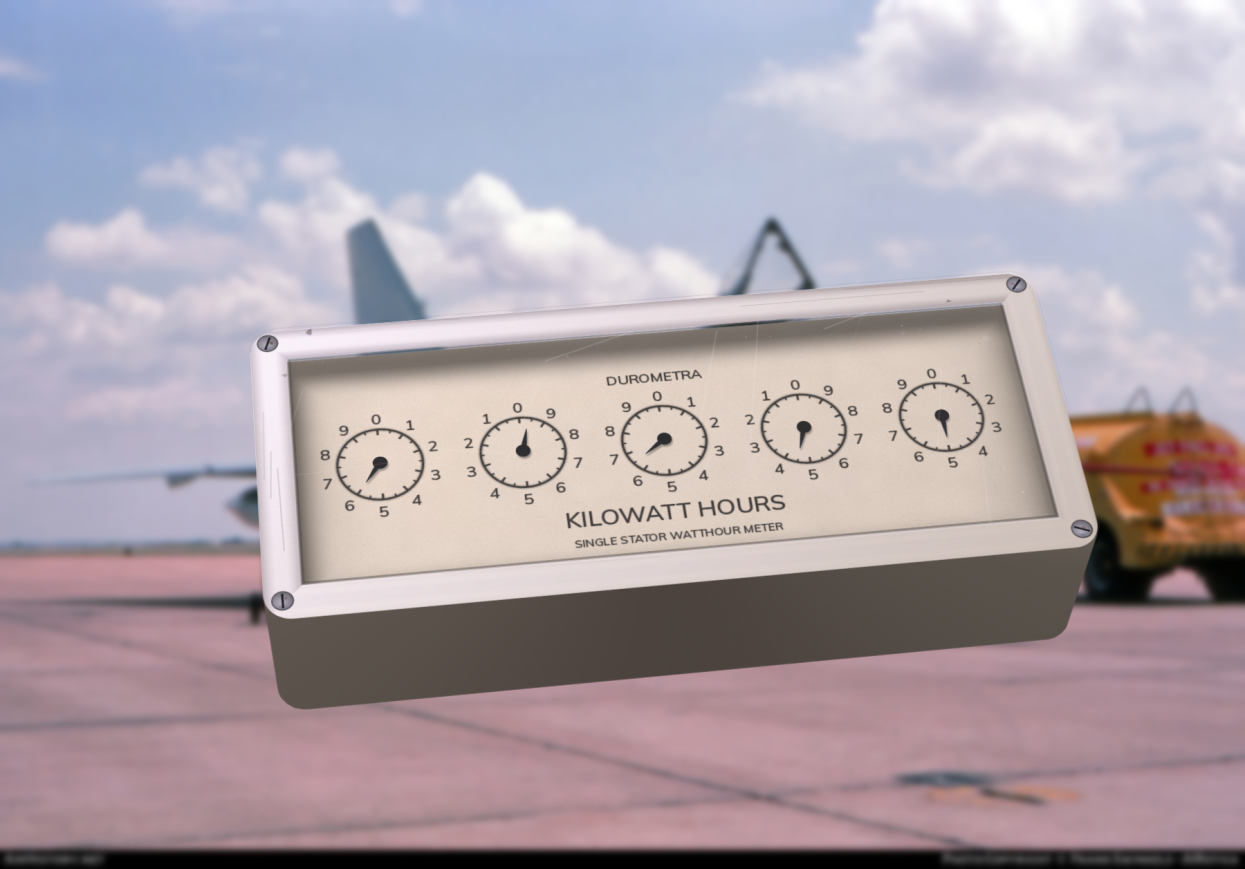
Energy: value=59645 unit=kWh
